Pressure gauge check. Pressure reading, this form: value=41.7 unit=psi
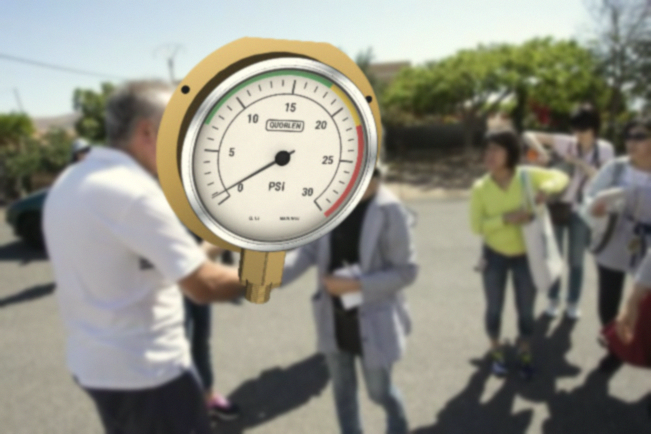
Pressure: value=1 unit=psi
